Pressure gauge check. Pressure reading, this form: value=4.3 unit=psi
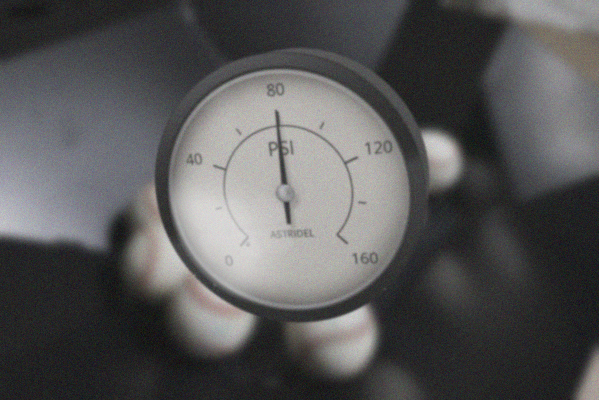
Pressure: value=80 unit=psi
